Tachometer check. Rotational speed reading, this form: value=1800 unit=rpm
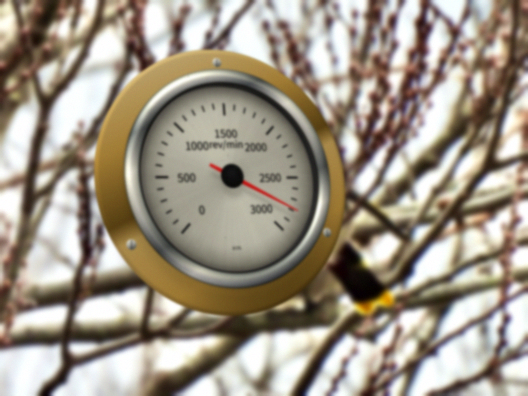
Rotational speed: value=2800 unit=rpm
